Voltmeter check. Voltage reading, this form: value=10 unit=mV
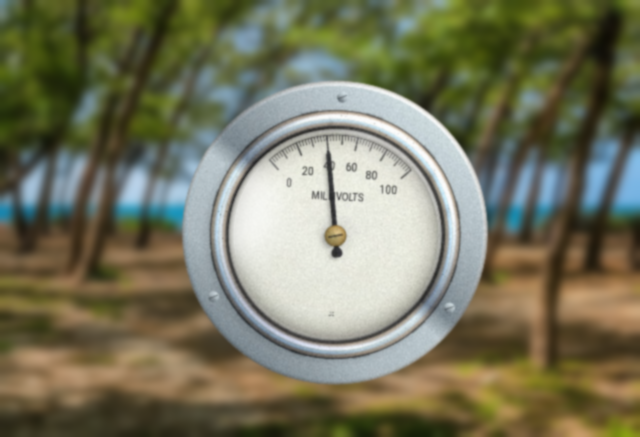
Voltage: value=40 unit=mV
